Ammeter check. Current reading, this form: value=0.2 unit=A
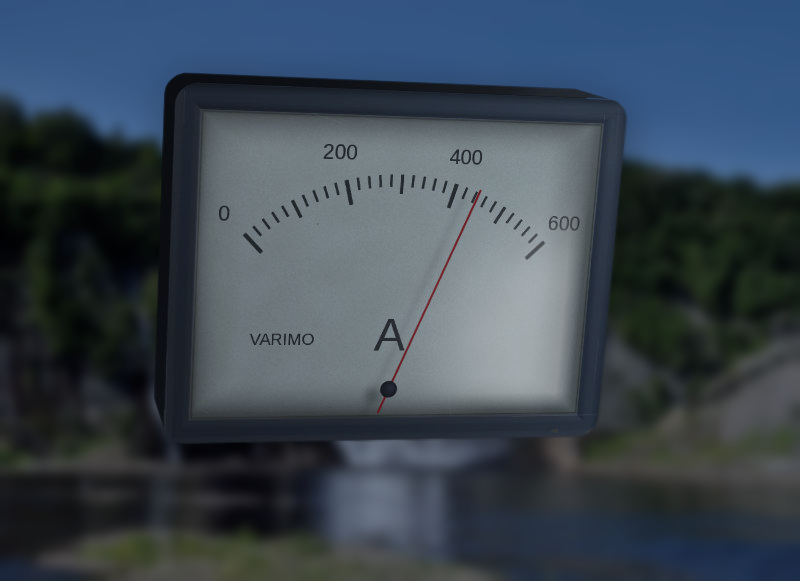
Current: value=440 unit=A
